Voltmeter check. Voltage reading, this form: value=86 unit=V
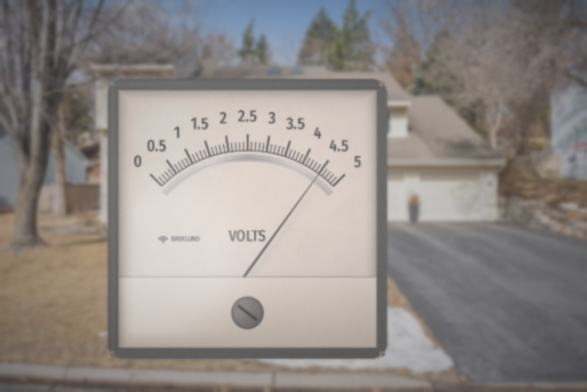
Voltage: value=4.5 unit=V
